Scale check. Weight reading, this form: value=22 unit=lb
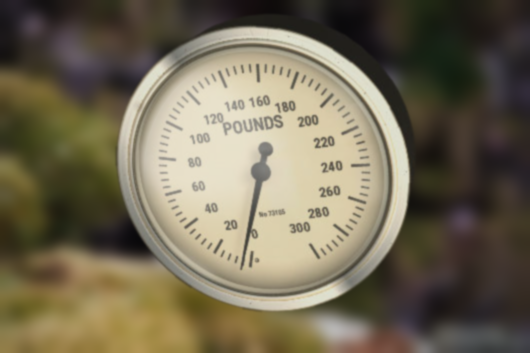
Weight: value=4 unit=lb
